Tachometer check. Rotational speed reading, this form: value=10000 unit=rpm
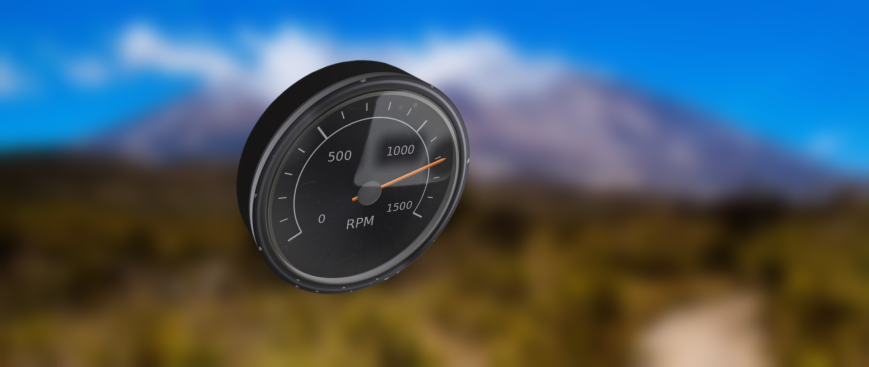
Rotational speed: value=1200 unit=rpm
